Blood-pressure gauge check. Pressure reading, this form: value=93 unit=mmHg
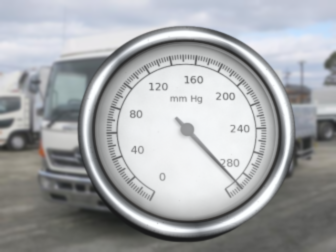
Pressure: value=290 unit=mmHg
